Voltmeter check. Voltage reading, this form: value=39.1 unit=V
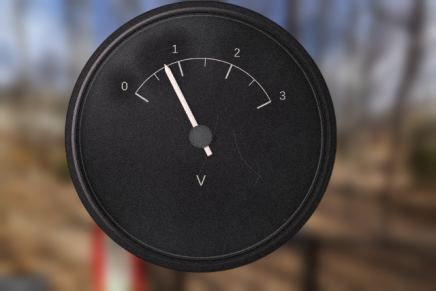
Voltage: value=0.75 unit=V
